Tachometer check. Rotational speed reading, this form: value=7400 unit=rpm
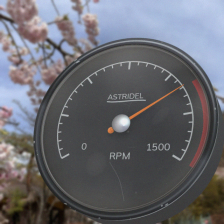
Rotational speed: value=1100 unit=rpm
